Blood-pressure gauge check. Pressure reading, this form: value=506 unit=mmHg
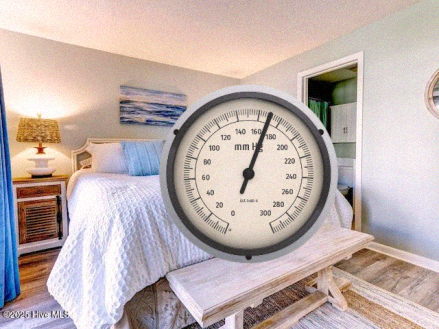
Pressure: value=170 unit=mmHg
